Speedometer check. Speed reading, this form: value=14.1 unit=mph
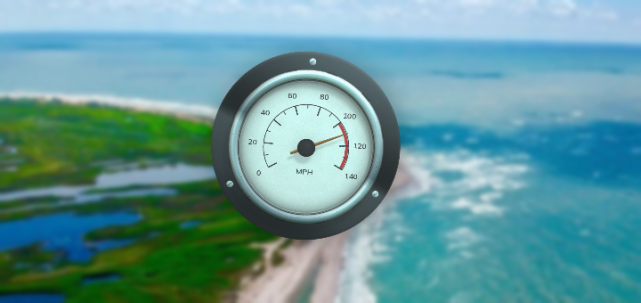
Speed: value=110 unit=mph
